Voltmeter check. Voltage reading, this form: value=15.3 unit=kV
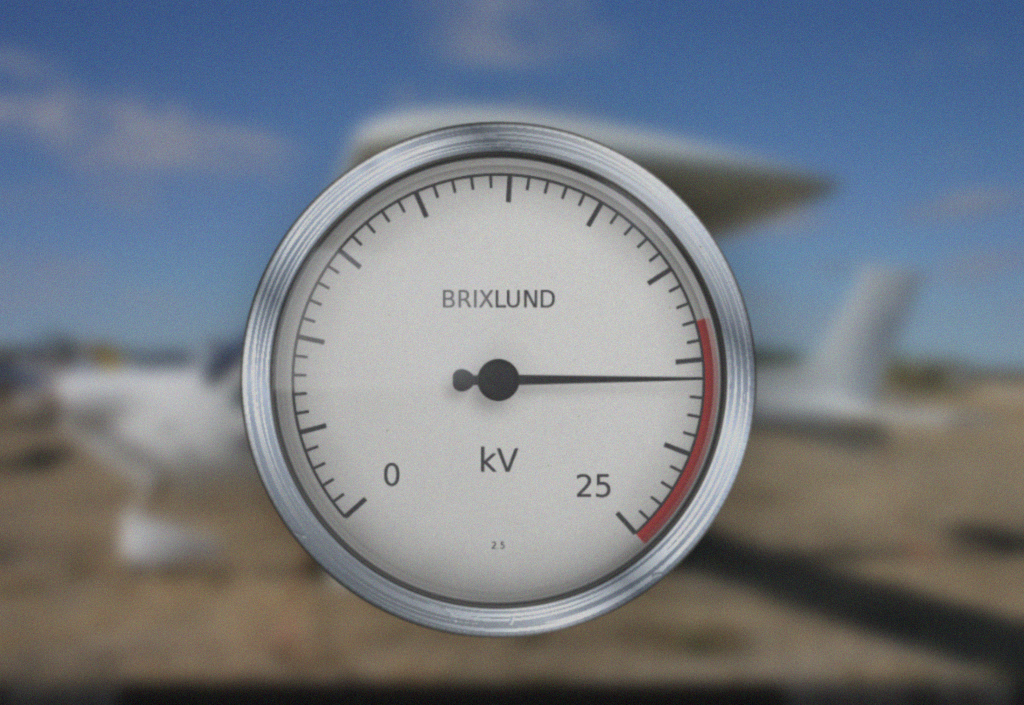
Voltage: value=20.5 unit=kV
